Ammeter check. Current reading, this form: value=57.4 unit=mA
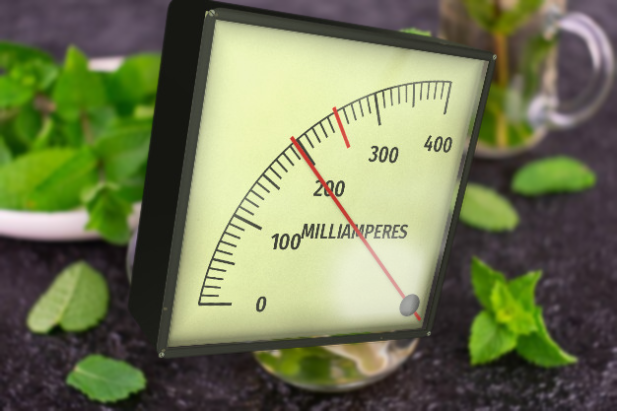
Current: value=195 unit=mA
